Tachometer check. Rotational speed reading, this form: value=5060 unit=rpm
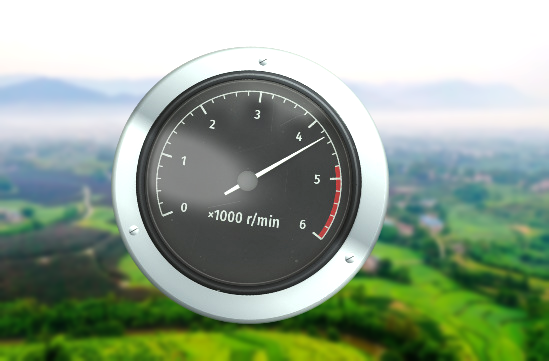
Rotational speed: value=4300 unit=rpm
